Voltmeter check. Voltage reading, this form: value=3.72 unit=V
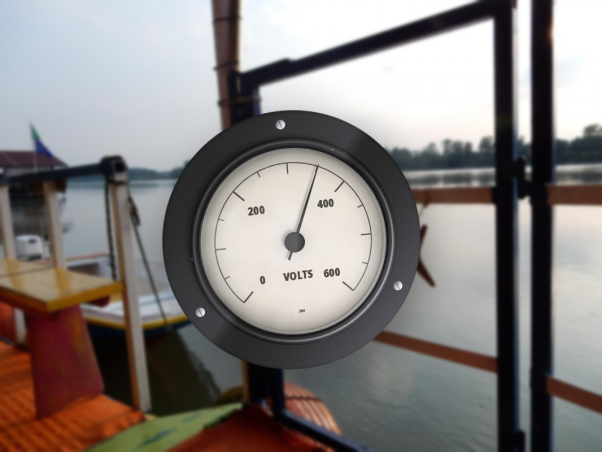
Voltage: value=350 unit=V
